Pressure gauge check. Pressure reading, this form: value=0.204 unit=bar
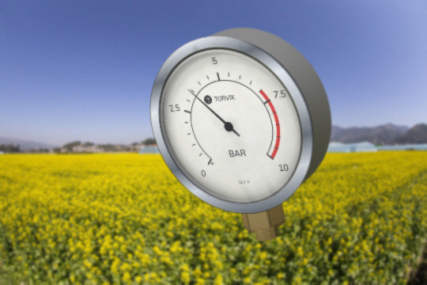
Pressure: value=3.5 unit=bar
